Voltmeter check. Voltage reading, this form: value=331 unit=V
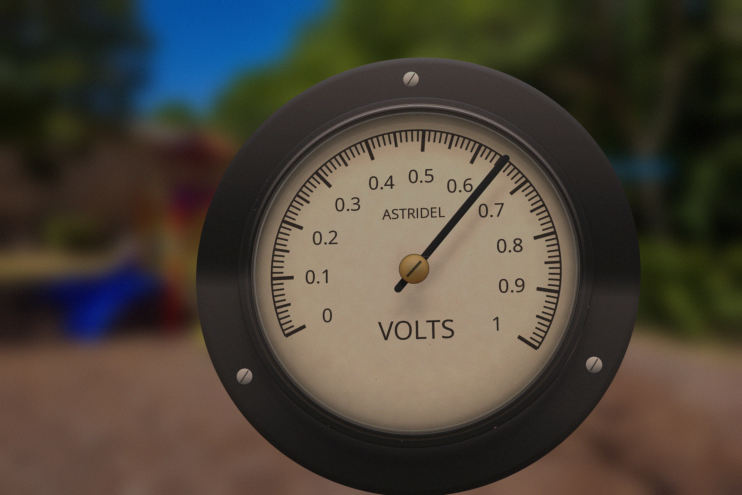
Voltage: value=0.65 unit=V
